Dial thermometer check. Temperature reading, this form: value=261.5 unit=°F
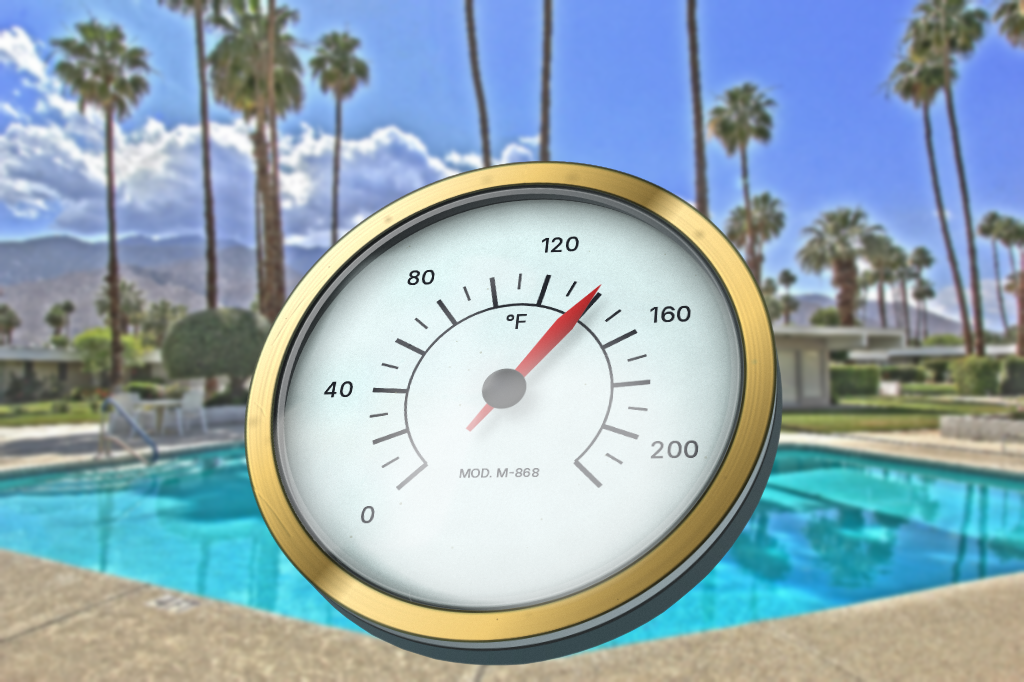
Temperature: value=140 unit=°F
